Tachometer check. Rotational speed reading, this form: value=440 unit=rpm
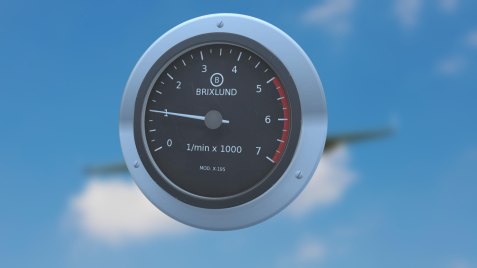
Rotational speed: value=1000 unit=rpm
